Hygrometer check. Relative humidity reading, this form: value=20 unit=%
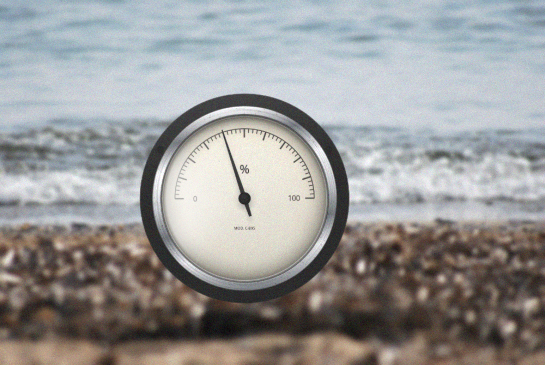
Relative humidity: value=40 unit=%
